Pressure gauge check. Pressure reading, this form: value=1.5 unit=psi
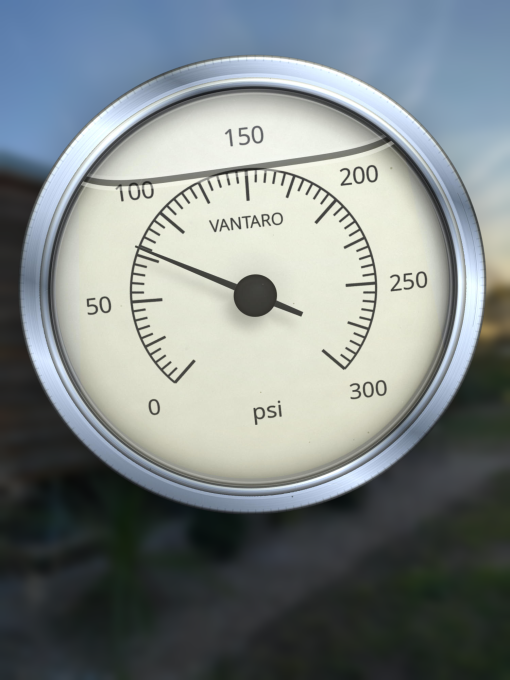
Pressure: value=80 unit=psi
